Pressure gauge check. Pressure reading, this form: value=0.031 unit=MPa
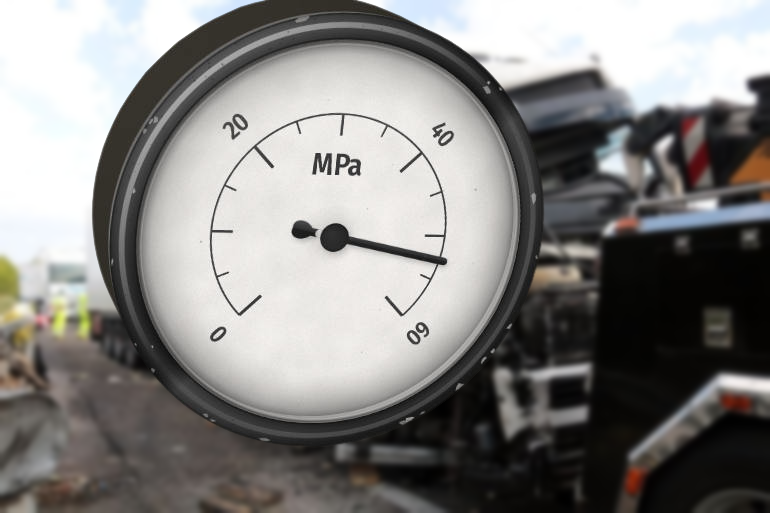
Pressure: value=52.5 unit=MPa
